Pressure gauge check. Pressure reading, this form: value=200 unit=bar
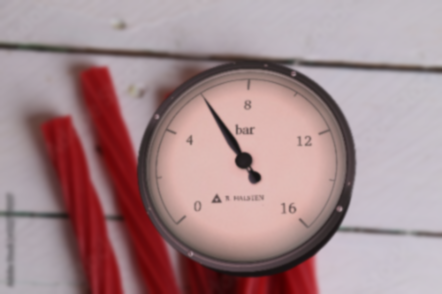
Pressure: value=6 unit=bar
